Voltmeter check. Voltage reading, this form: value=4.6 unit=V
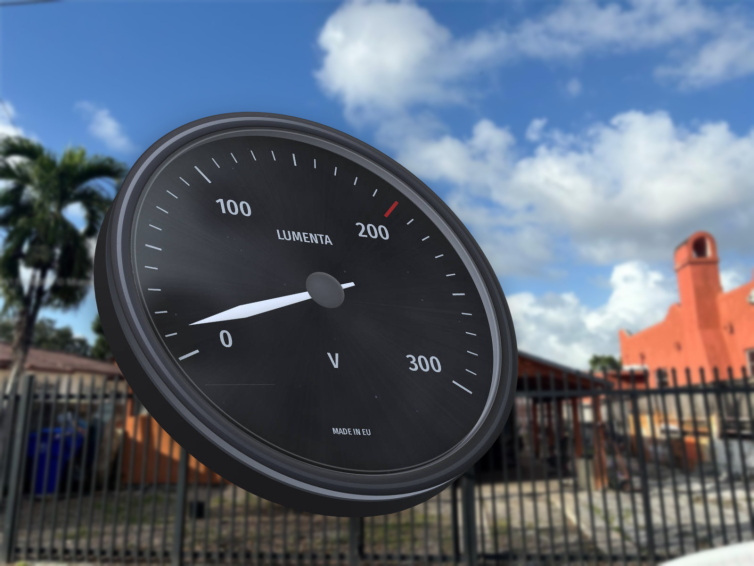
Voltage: value=10 unit=V
